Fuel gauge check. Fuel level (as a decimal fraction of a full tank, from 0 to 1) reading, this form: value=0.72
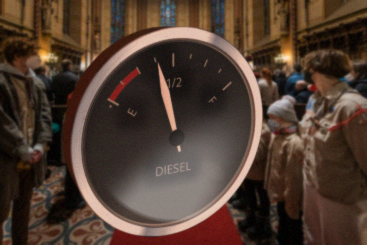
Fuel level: value=0.375
